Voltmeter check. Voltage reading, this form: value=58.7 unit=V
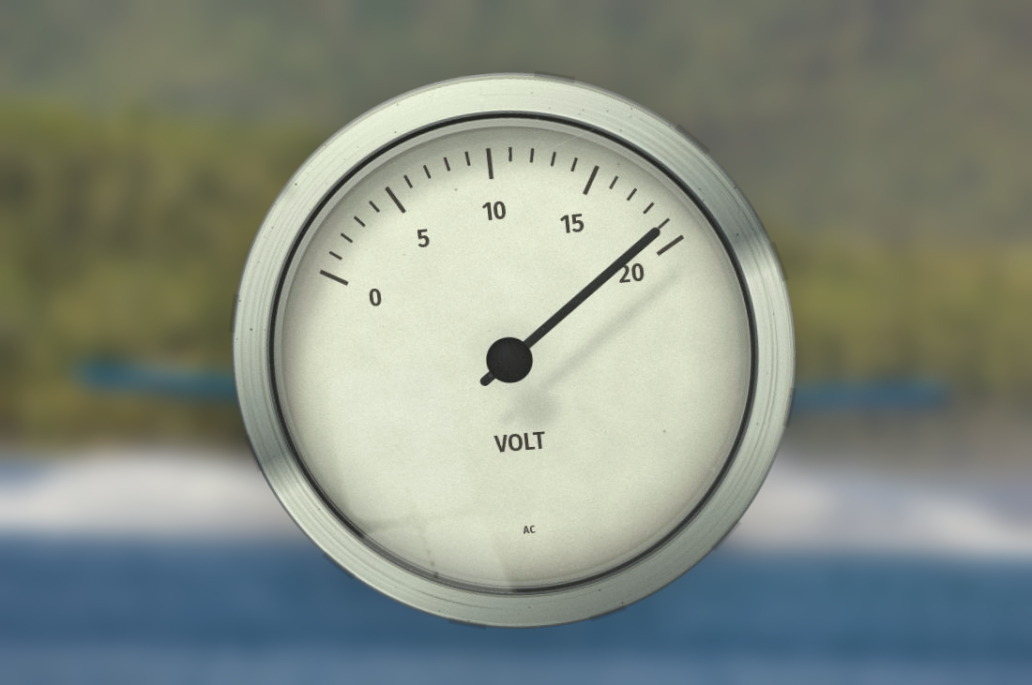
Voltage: value=19 unit=V
